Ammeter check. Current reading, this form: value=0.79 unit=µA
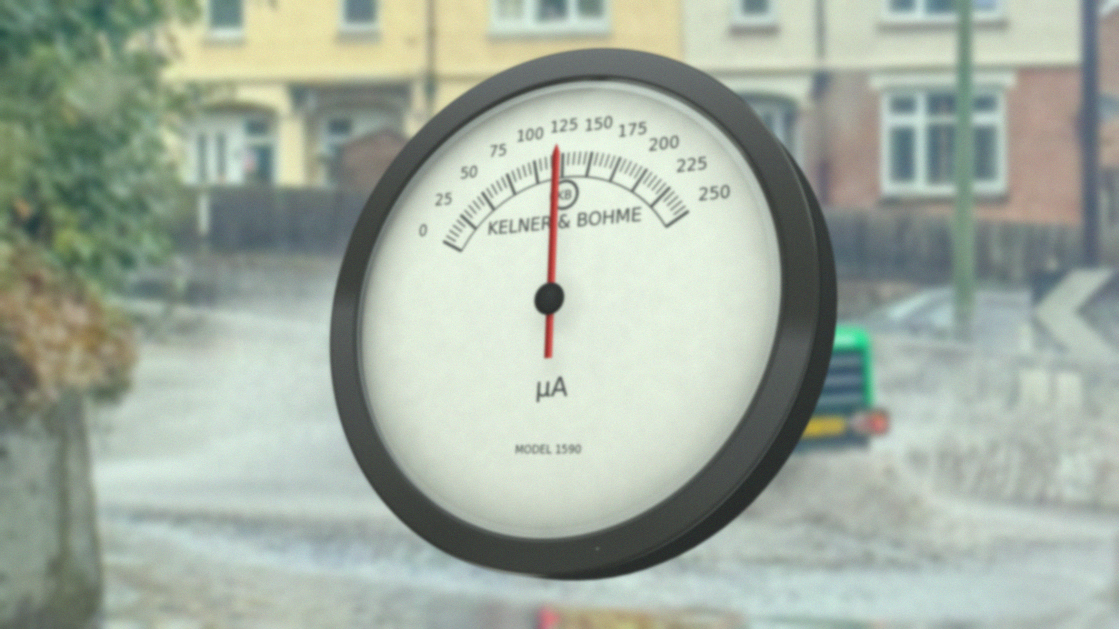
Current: value=125 unit=µA
